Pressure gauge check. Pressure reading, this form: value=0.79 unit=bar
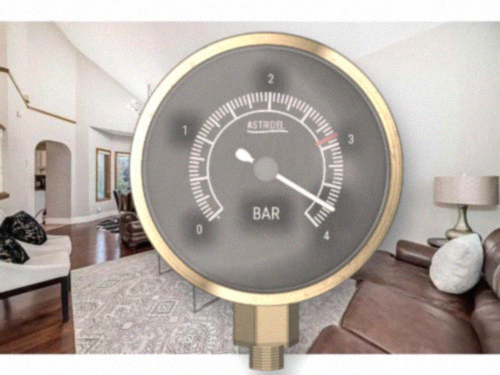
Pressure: value=3.75 unit=bar
